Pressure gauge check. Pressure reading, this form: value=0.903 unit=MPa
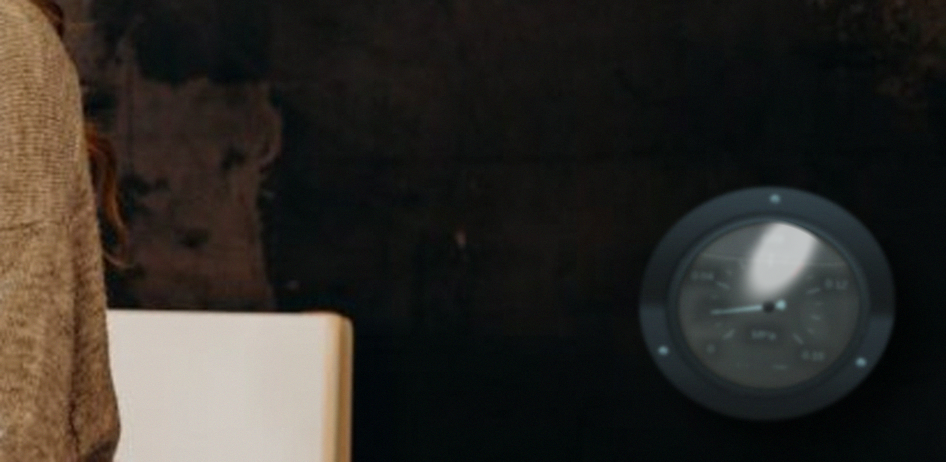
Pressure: value=0.02 unit=MPa
